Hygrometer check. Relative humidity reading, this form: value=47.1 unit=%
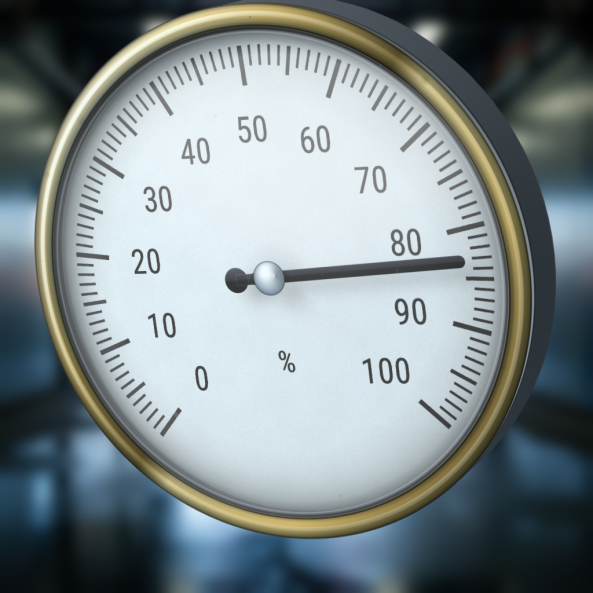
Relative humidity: value=83 unit=%
